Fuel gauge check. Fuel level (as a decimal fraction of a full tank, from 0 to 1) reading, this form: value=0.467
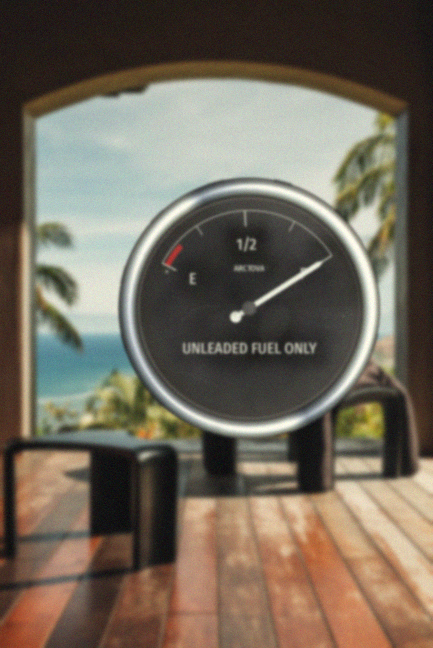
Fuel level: value=1
